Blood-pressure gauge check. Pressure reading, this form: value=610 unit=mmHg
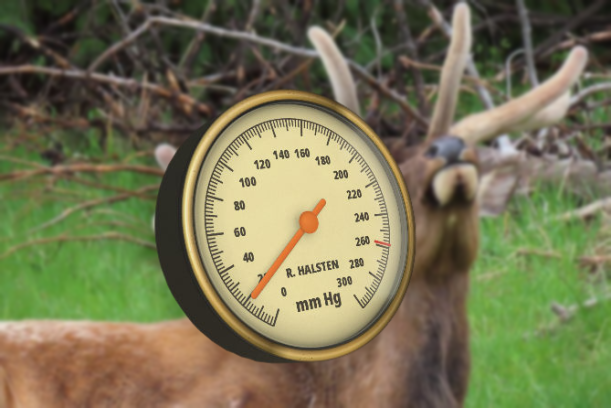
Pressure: value=20 unit=mmHg
